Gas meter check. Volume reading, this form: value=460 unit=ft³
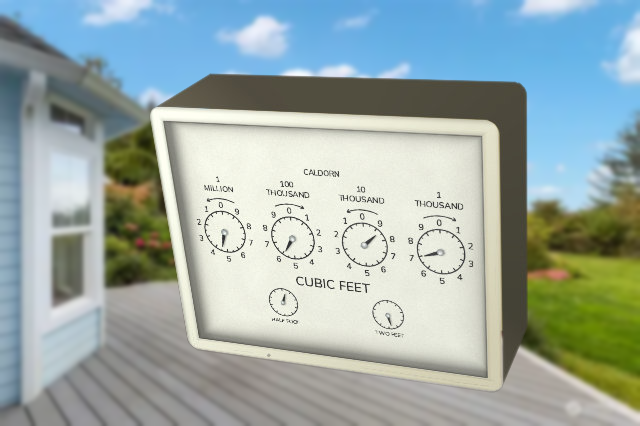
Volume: value=458700 unit=ft³
